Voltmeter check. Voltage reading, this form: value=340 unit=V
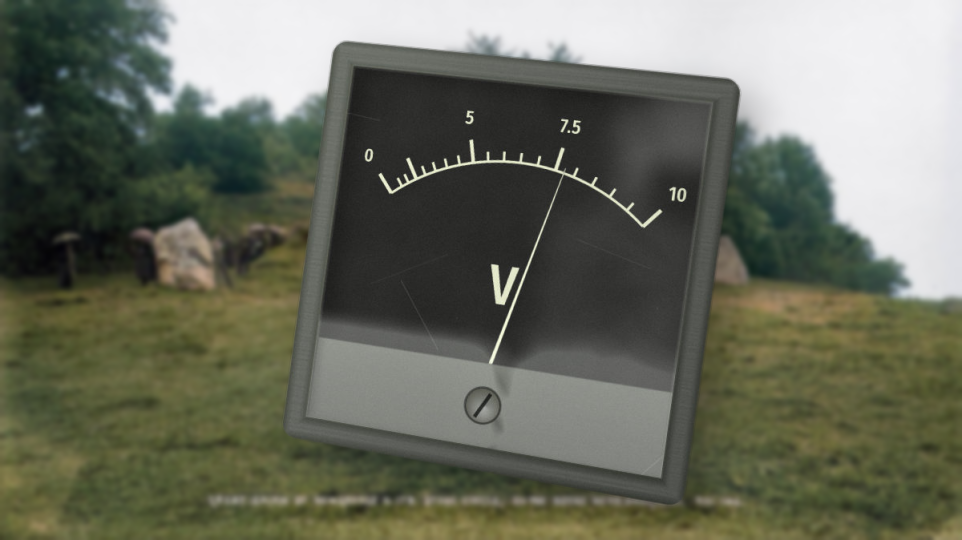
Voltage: value=7.75 unit=V
